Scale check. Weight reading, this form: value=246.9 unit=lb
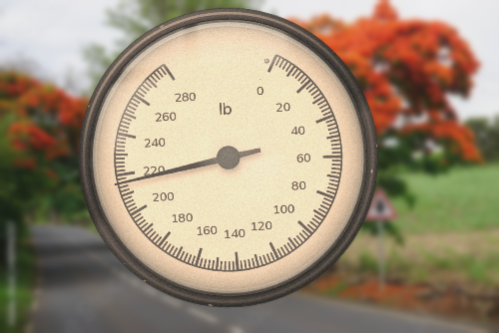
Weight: value=216 unit=lb
